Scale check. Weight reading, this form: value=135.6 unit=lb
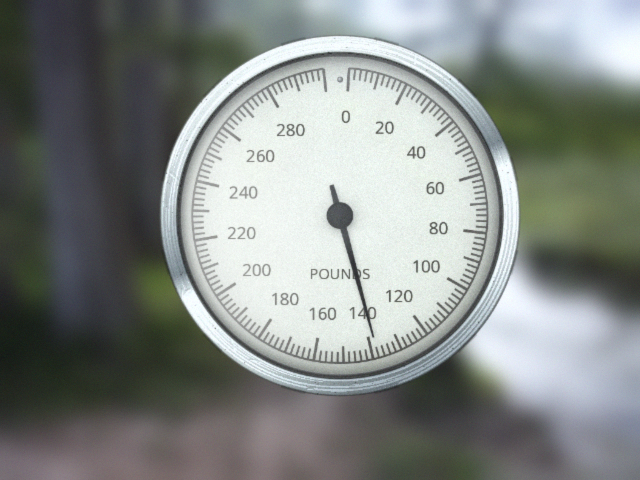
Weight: value=138 unit=lb
